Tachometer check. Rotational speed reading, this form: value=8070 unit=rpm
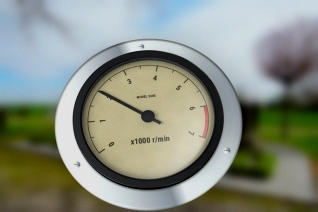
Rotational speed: value=2000 unit=rpm
